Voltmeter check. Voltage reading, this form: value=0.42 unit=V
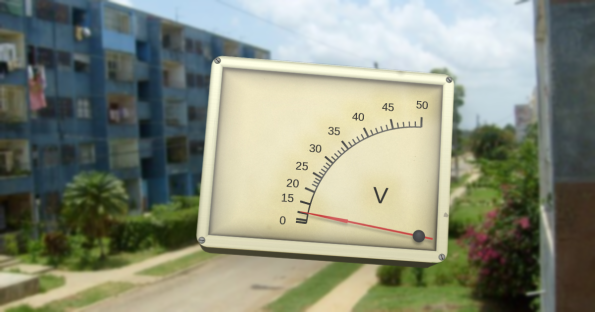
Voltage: value=10 unit=V
